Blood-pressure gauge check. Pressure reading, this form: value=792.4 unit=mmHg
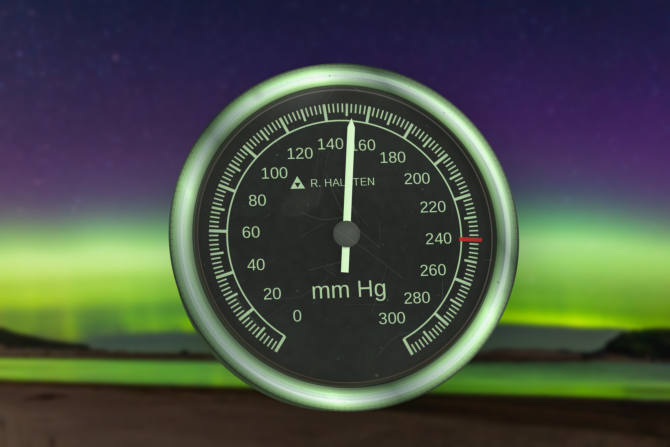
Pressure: value=152 unit=mmHg
